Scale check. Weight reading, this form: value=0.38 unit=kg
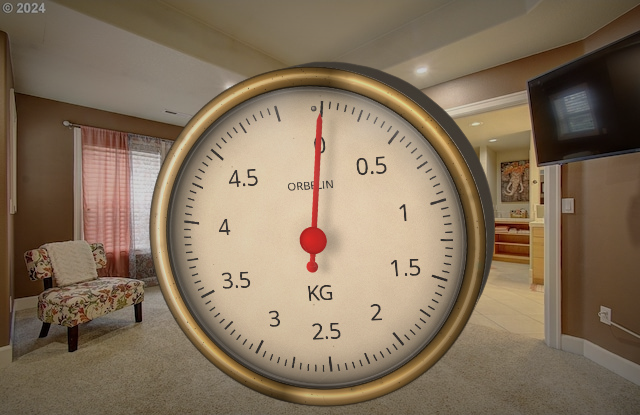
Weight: value=0 unit=kg
